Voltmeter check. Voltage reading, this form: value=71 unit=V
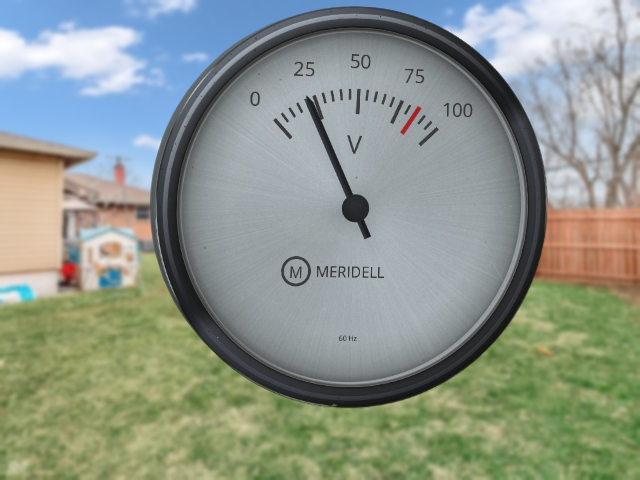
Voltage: value=20 unit=V
